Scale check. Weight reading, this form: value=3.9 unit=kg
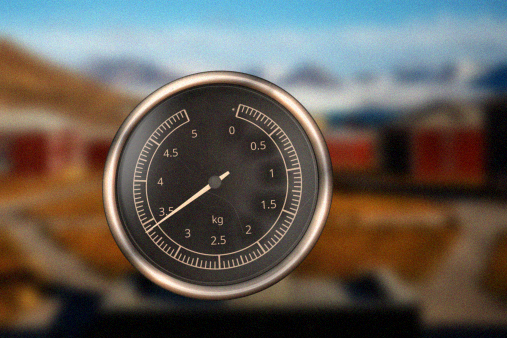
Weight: value=3.4 unit=kg
